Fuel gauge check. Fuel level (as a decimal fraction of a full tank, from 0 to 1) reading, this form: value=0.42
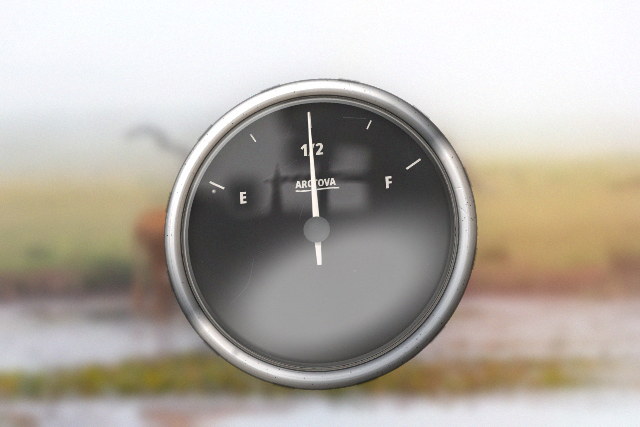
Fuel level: value=0.5
